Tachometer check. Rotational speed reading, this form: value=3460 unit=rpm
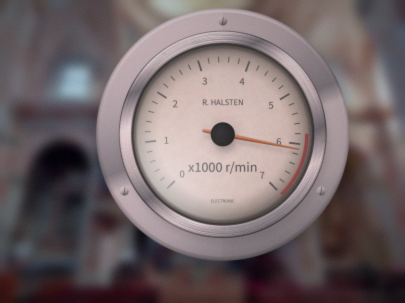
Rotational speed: value=6100 unit=rpm
